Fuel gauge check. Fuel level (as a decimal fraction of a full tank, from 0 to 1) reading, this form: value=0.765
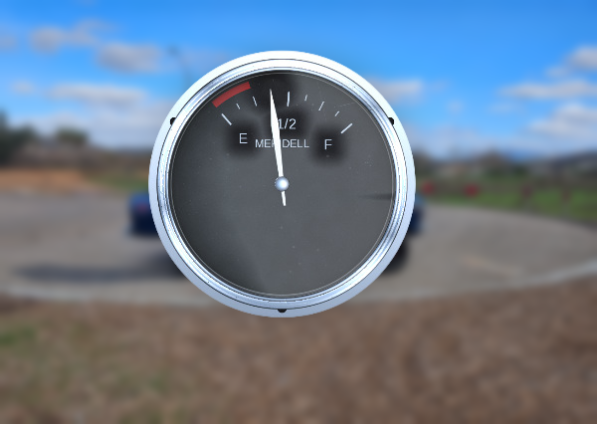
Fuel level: value=0.375
